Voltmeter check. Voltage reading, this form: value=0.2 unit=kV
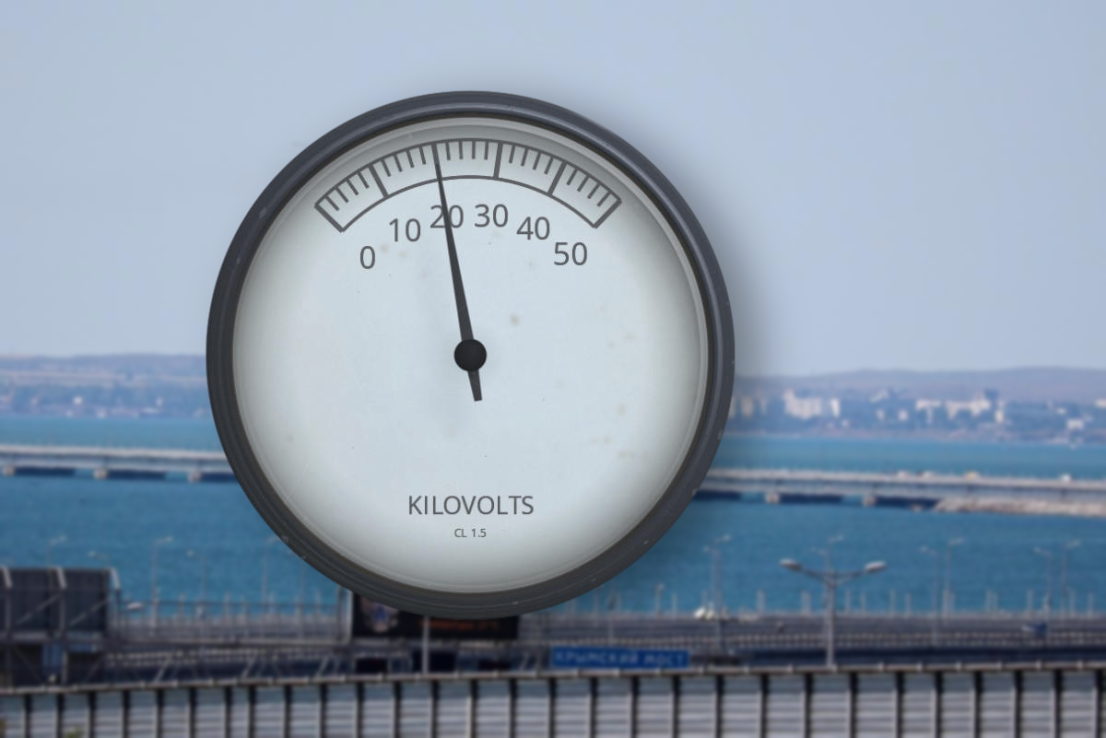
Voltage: value=20 unit=kV
